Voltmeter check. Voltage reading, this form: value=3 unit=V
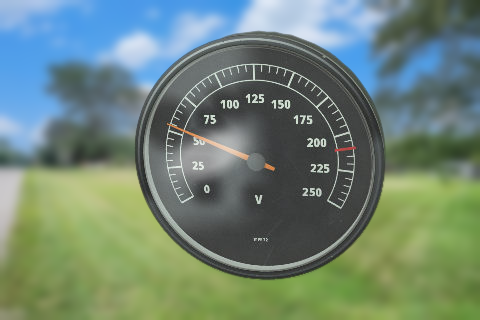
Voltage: value=55 unit=V
